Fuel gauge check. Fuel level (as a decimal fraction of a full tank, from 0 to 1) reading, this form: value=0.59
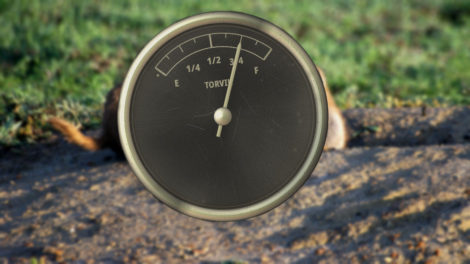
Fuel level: value=0.75
